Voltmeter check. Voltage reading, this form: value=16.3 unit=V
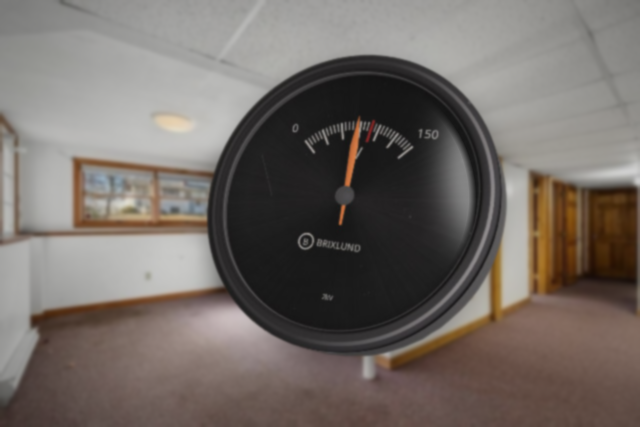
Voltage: value=75 unit=V
